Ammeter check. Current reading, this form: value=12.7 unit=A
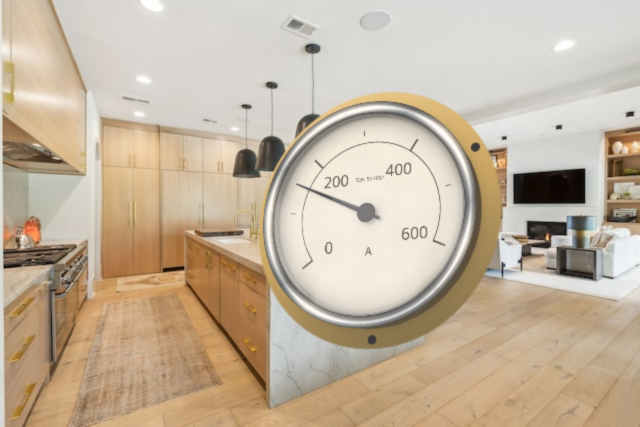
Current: value=150 unit=A
